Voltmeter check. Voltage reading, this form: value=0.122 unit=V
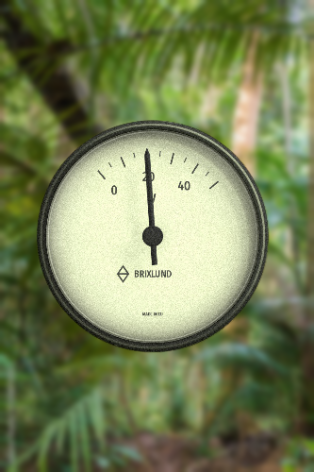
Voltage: value=20 unit=V
